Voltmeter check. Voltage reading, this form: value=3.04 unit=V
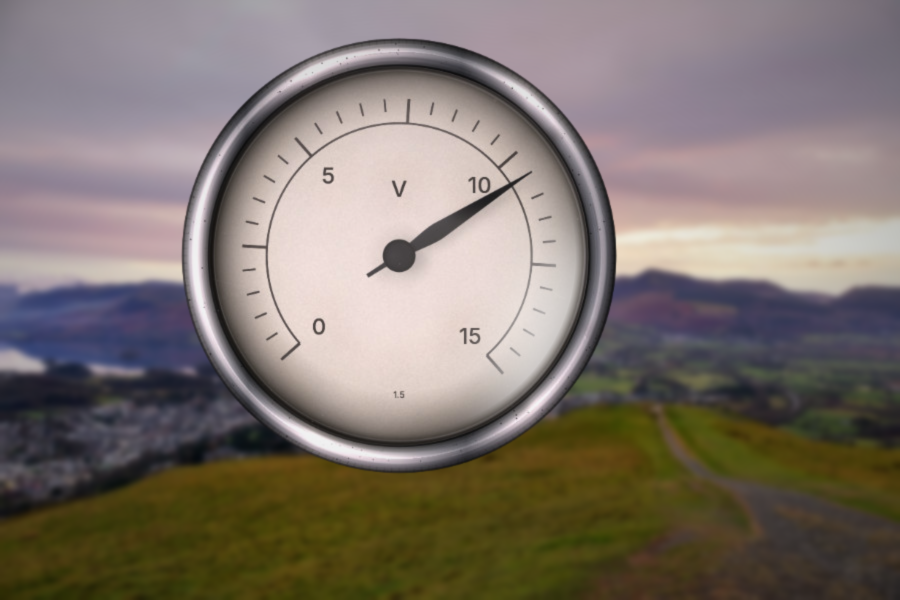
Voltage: value=10.5 unit=V
